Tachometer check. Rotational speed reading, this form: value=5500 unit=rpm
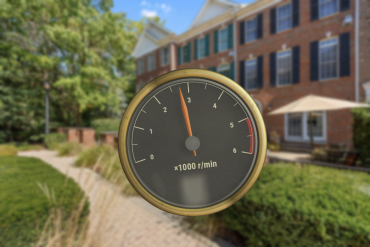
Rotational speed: value=2750 unit=rpm
